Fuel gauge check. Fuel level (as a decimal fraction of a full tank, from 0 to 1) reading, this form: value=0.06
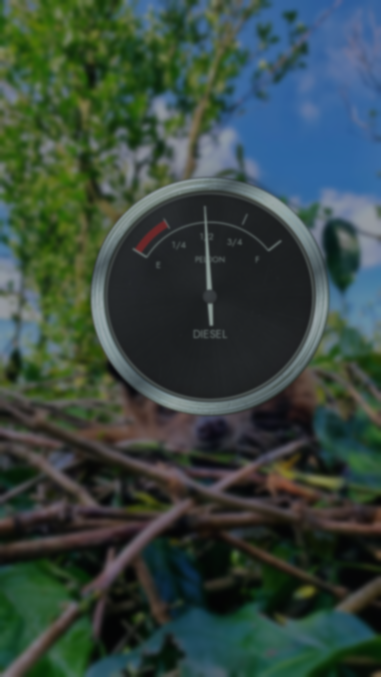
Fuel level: value=0.5
